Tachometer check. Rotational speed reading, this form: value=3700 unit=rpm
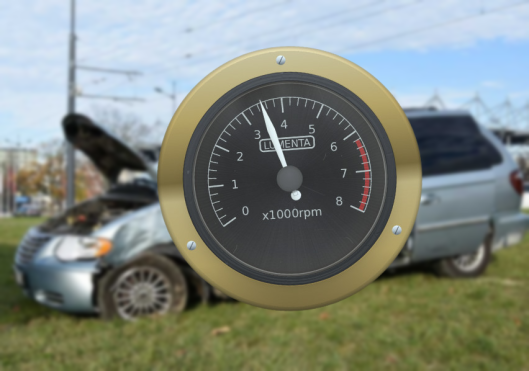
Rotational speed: value=3500 unit=rpm
